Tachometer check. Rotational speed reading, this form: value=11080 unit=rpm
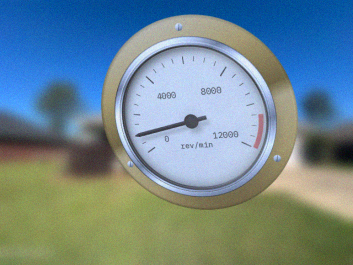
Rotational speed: value=1000 unit=rpm
